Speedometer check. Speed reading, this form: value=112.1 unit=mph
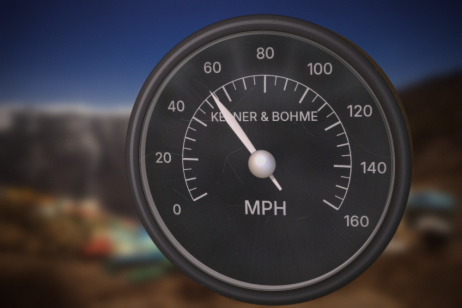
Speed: value=55 unit=mph
